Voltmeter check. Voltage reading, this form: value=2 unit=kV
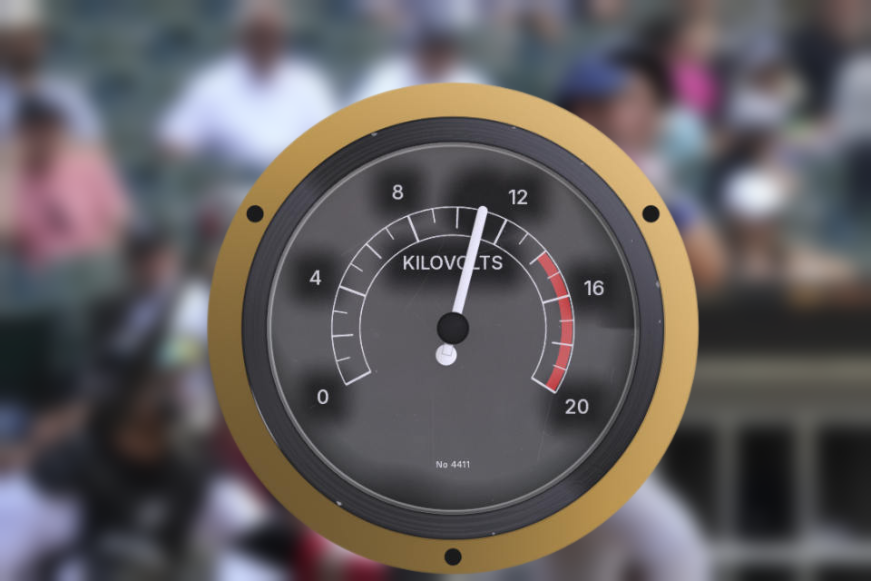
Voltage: value=11 unit=kV
